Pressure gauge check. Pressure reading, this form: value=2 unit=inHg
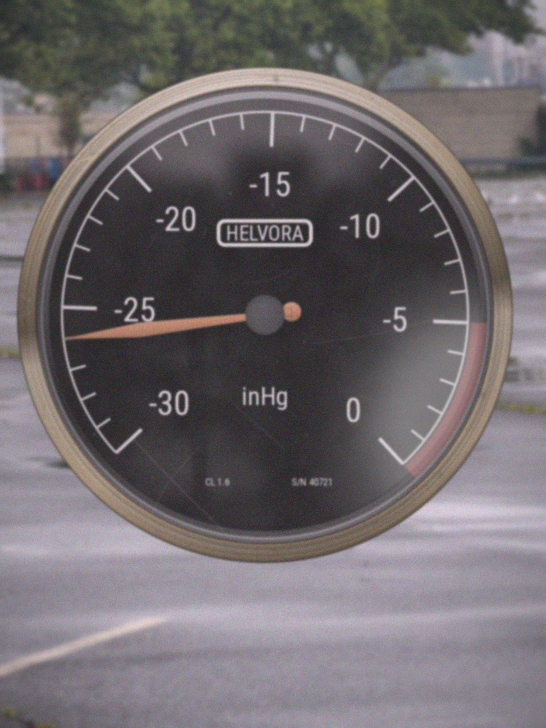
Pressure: value=-26 unit=inHg
